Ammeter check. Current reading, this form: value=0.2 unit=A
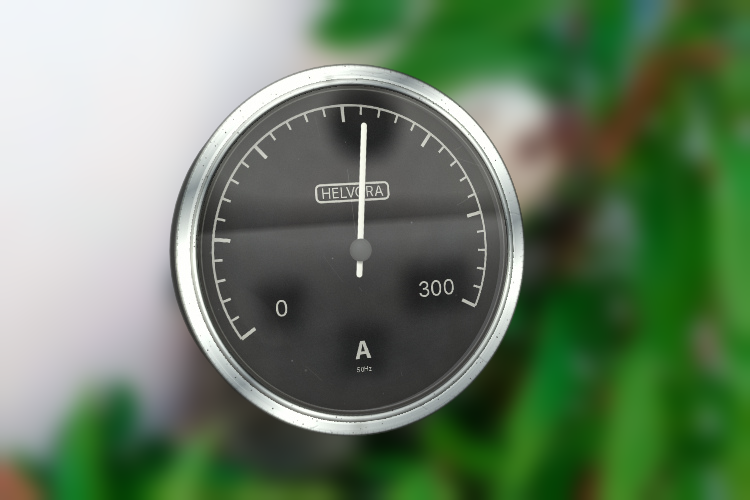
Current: value=160 unit=A
